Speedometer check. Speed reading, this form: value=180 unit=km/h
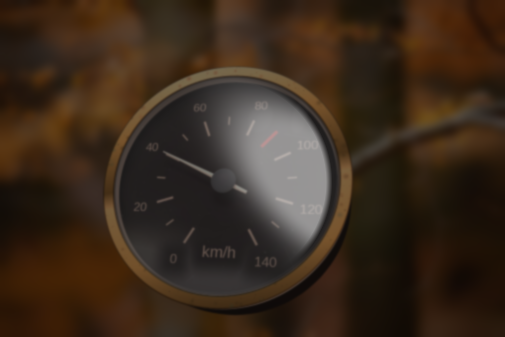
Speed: value=40 unit=km/h
